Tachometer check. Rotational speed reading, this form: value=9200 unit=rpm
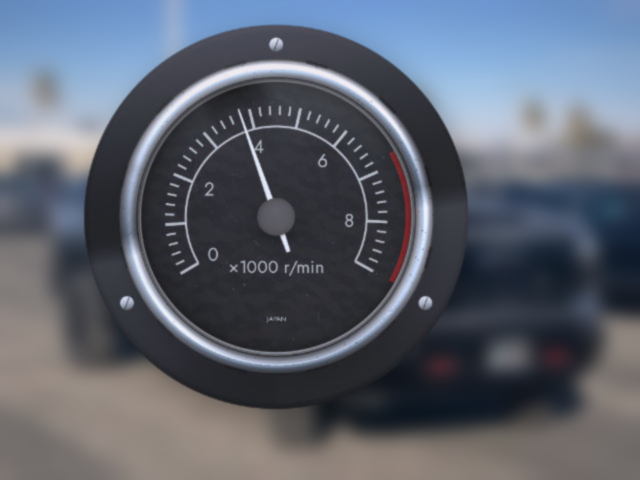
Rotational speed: value=3800 unit=rpm
